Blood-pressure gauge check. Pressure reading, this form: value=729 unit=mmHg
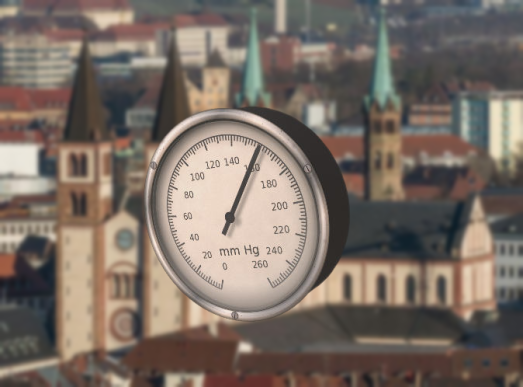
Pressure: value=160 unit=mmHg
